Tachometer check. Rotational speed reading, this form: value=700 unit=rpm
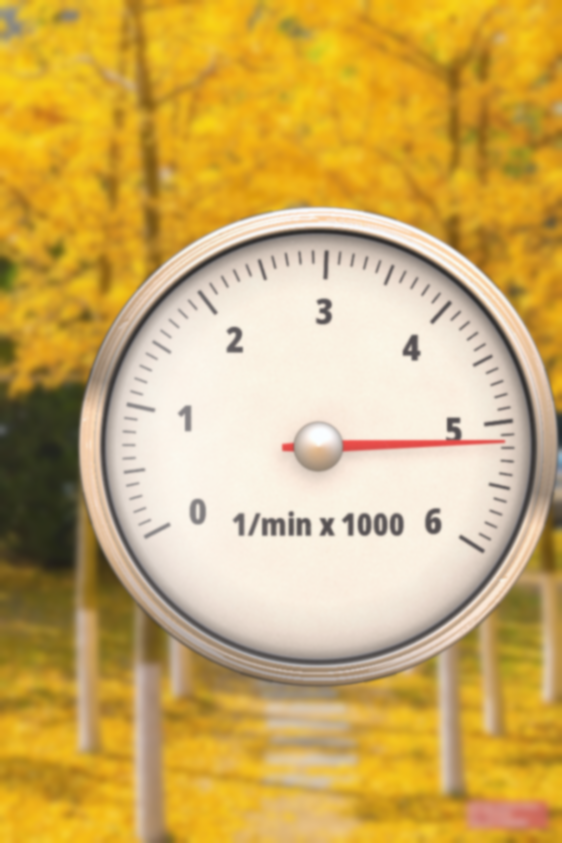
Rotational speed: value=5150 unit=rpm
